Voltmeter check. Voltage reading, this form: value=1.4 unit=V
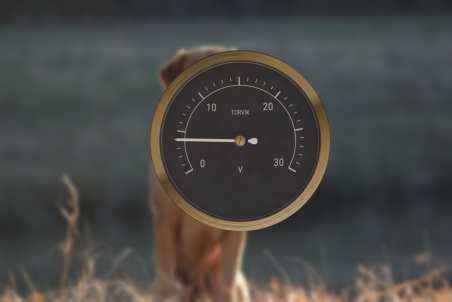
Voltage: value=4 unit=V
